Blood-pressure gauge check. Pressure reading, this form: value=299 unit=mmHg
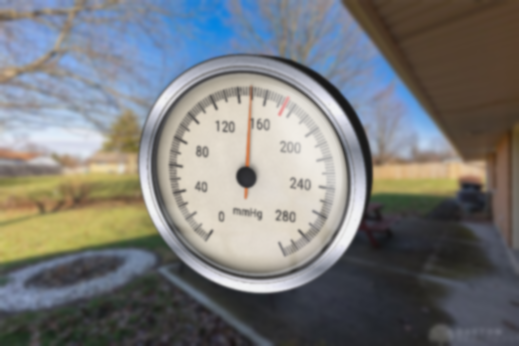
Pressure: value=150 unit=mmHg
